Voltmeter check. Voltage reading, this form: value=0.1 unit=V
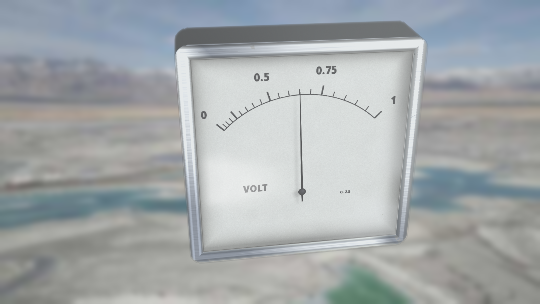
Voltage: value=0.65 unit=V
